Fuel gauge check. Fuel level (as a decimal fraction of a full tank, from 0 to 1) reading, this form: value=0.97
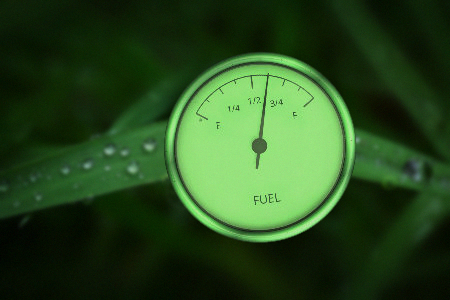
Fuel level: value=0.625
